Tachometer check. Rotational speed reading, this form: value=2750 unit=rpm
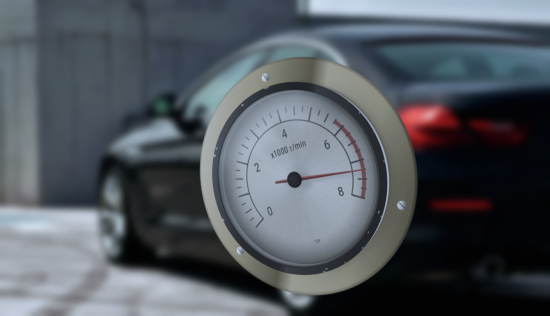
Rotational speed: value=7250 unit=rpm
